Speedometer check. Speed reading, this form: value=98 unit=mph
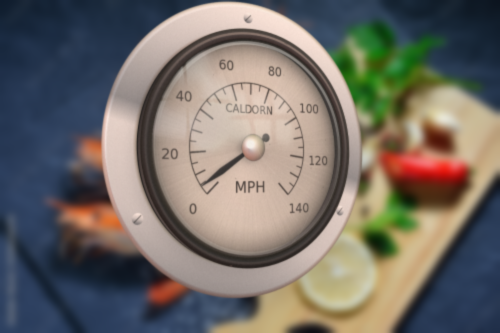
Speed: value=5 unit=mph
